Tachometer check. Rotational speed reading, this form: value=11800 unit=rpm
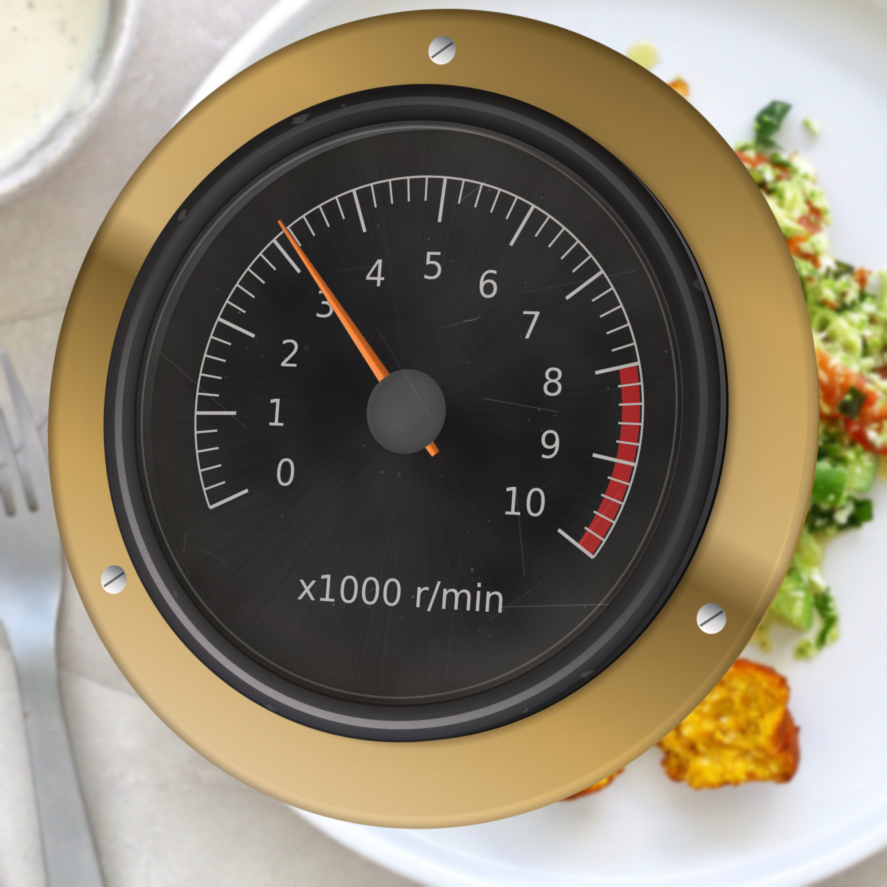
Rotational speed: value=3200 unit=rpm
